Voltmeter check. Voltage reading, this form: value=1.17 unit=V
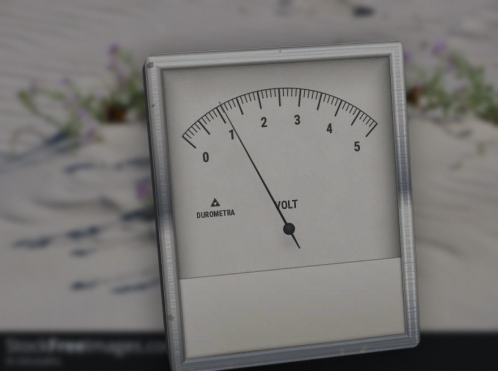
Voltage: value=1.1 unit=V
